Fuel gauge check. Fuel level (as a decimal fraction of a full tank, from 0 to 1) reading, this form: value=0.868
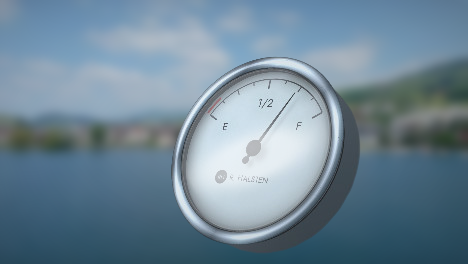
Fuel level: value=0.75
